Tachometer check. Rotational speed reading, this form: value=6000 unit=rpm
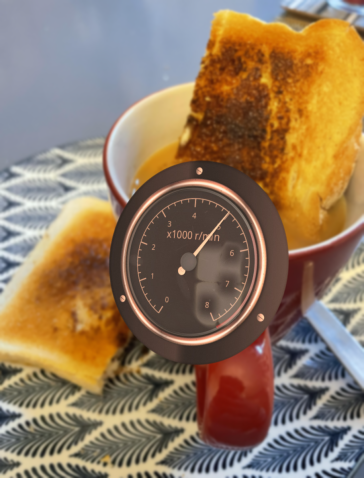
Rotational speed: value=5000 unit=rpm
